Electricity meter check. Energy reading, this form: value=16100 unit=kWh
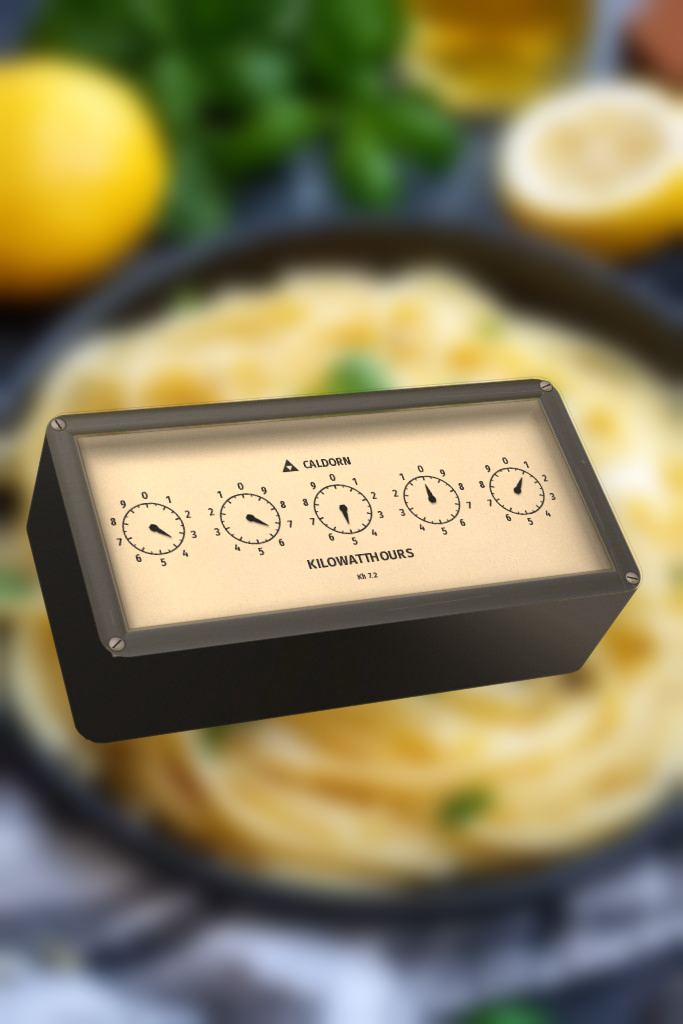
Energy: value=36501 unit=kWh
